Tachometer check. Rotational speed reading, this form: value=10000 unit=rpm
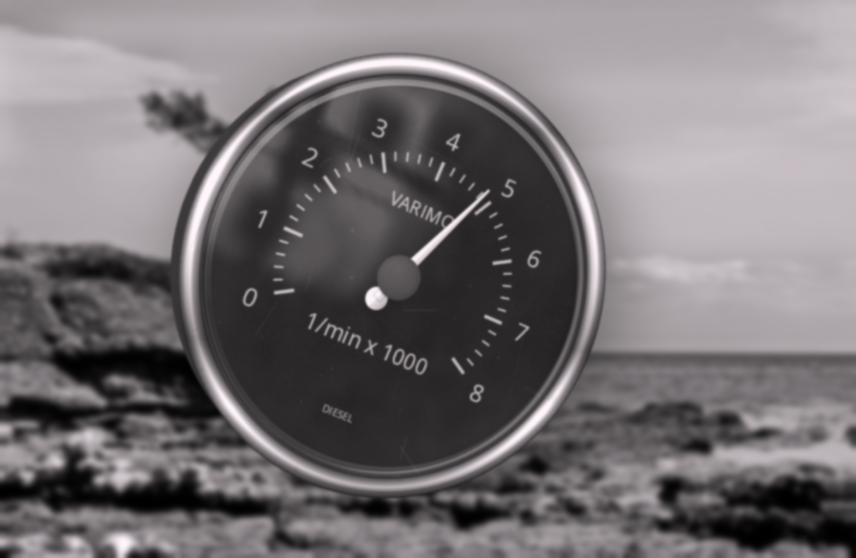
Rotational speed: value=4800 unit=rpm
